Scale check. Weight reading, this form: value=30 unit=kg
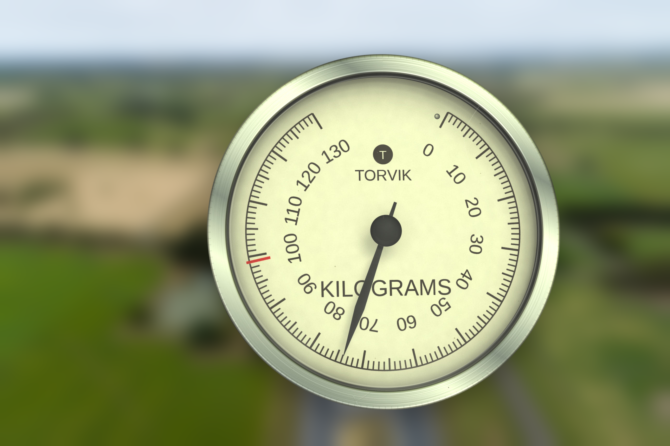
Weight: value=74 unit=kg
